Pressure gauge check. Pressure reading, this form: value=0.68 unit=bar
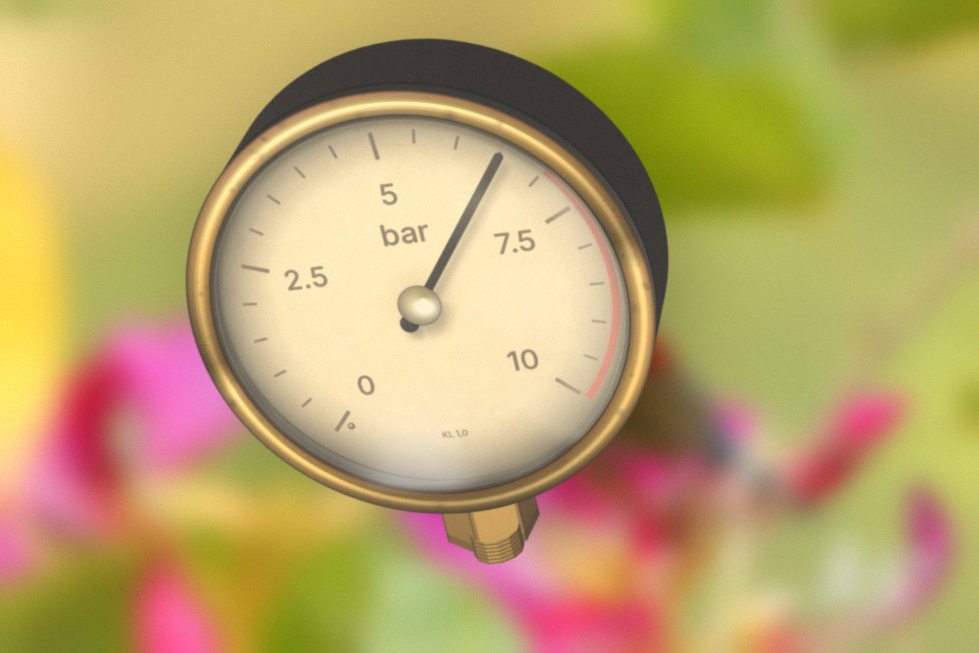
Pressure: value=6.5 unit=bar
